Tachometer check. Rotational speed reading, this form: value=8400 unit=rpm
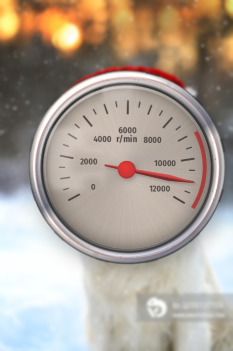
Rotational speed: value=11000 unit=rpm
